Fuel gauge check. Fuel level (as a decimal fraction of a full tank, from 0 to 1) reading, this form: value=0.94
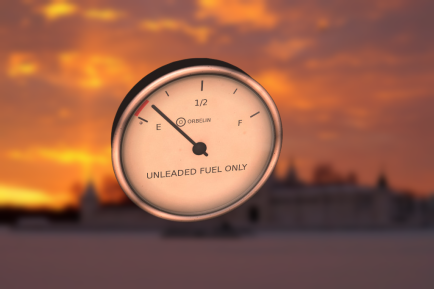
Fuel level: value=0.125
